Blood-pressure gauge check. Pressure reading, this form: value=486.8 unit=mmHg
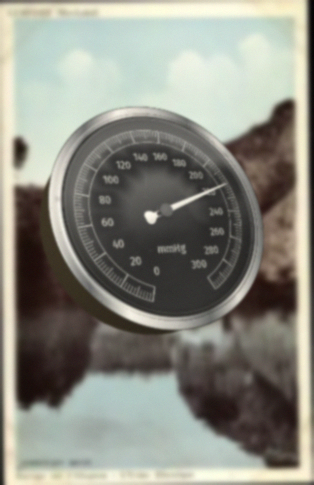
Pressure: value=220 unit=mmHg
